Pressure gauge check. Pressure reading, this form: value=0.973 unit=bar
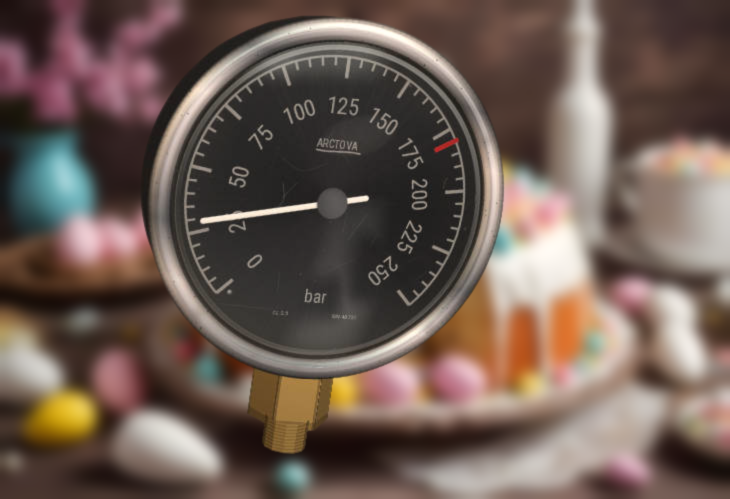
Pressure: value=30 unit=bar
